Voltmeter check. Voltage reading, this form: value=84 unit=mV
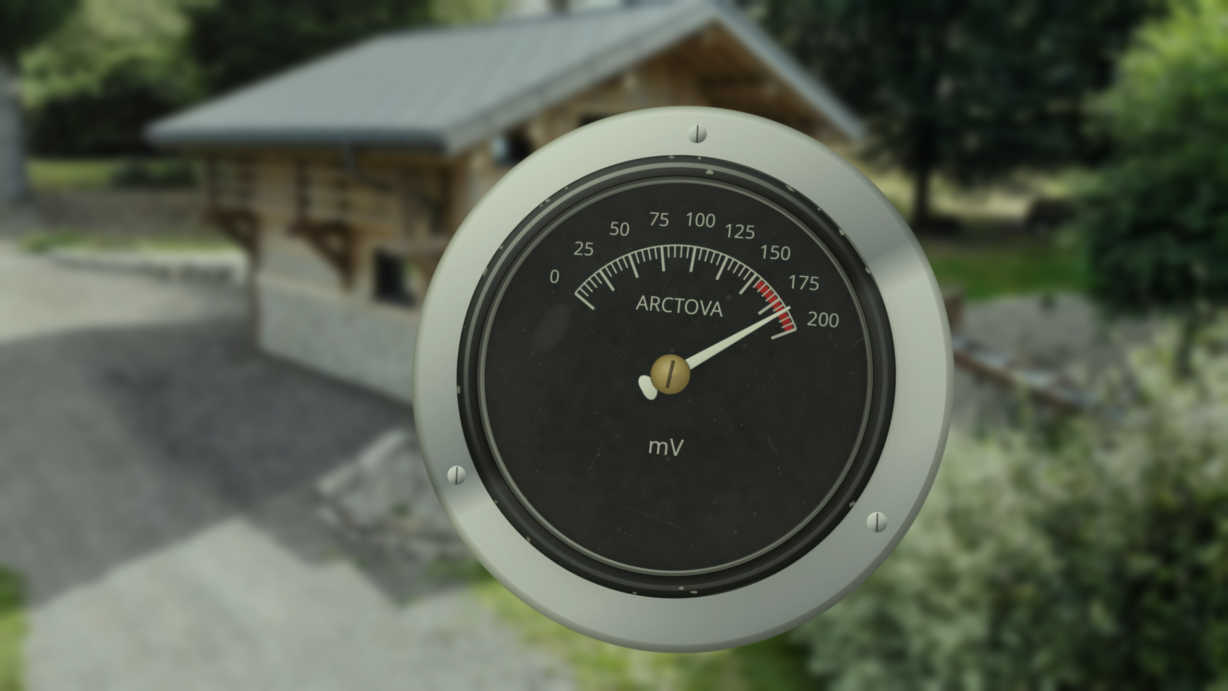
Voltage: value=185 unit=mV
